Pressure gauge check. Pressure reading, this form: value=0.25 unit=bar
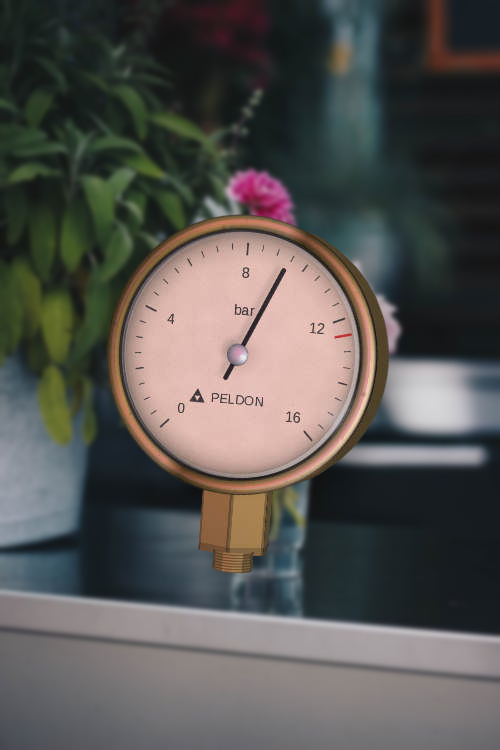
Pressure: value=9.5 unit=bar
